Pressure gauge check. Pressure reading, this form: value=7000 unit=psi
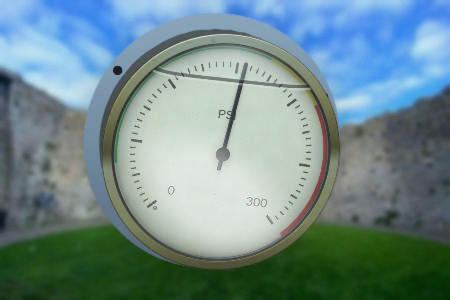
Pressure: value=155 unit=psi
